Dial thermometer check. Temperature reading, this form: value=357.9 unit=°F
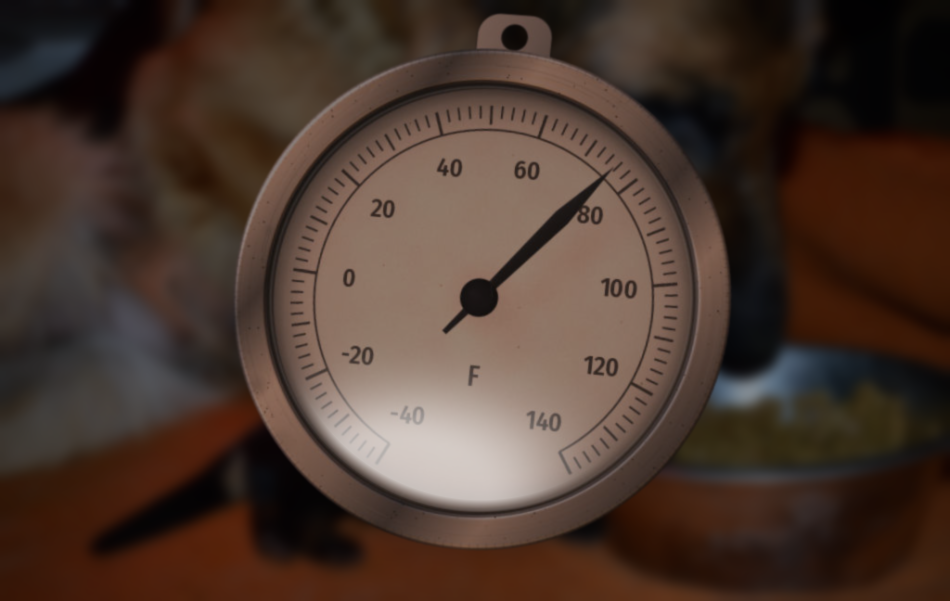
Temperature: value=76 unit=°F
